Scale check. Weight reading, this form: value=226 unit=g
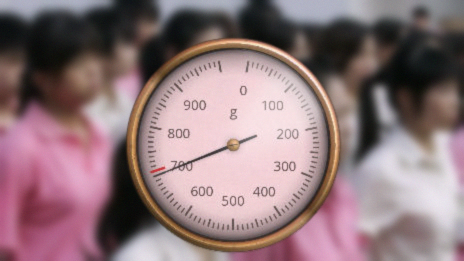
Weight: value=700 unit=g
